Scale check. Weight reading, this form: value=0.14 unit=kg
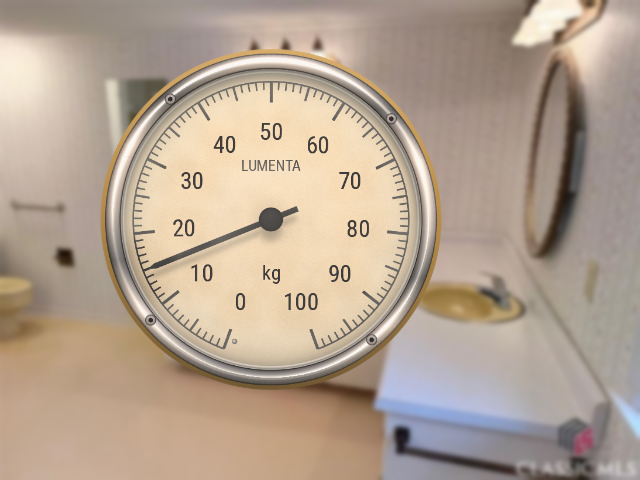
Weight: value=15 unit=kg
